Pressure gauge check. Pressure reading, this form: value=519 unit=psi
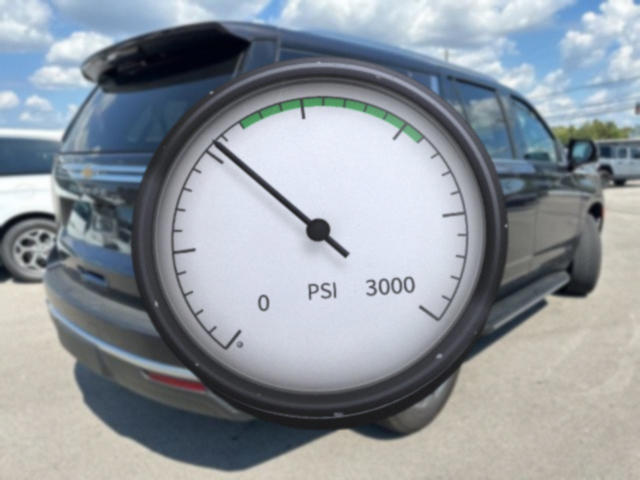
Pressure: value=1050 unit=psi
